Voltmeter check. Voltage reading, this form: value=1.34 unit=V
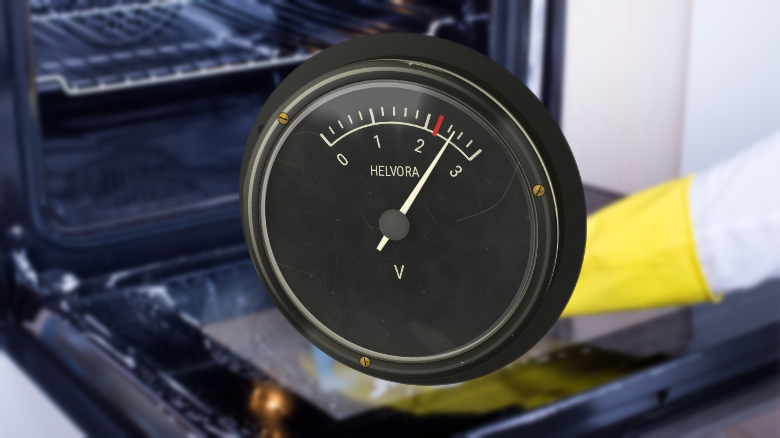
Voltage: value=2.5 unit=V
